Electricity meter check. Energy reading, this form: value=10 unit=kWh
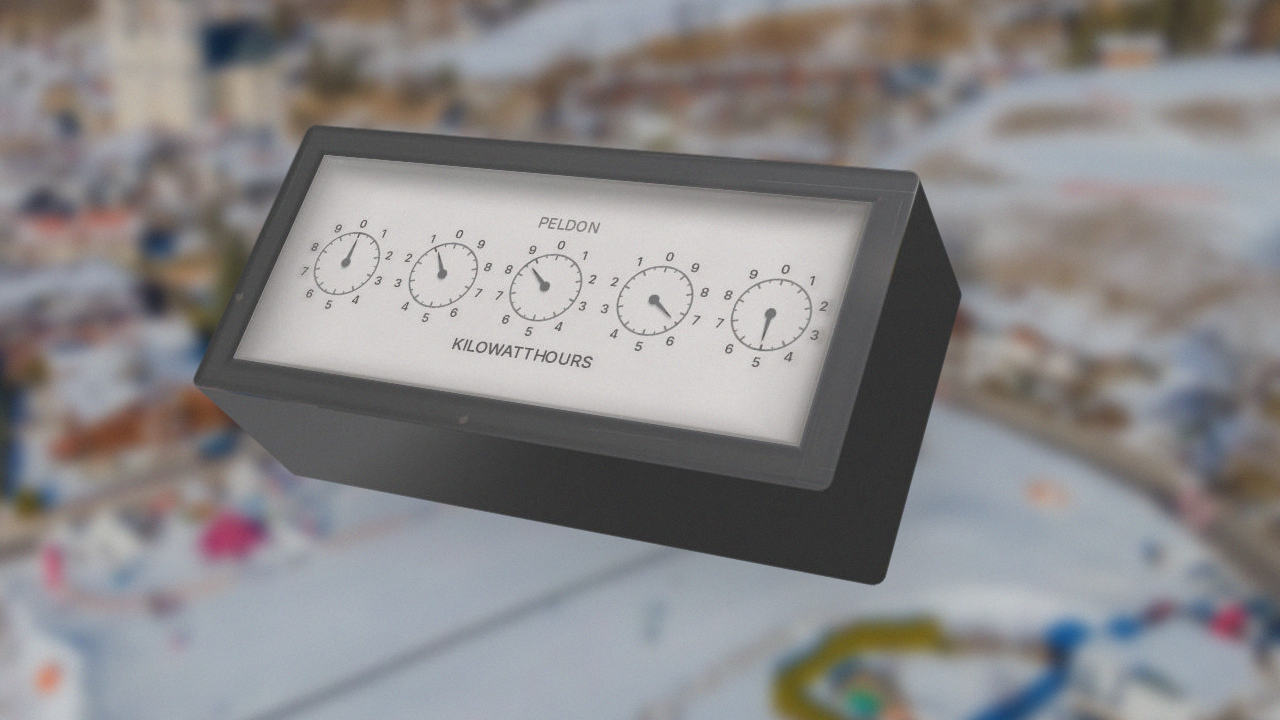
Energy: value=865 unit=kWh
